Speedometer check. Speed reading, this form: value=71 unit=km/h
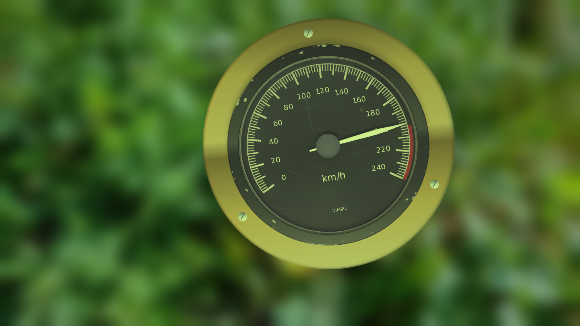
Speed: value=200 unit=km/h
